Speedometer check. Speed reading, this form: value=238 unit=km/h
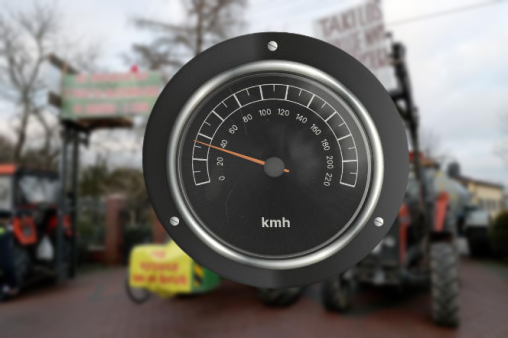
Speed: value=35 unit=km/h
